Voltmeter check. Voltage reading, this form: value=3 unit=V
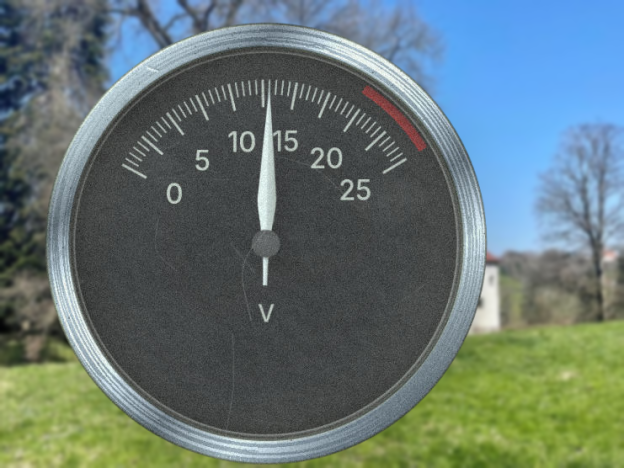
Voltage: value=13 unit=V
